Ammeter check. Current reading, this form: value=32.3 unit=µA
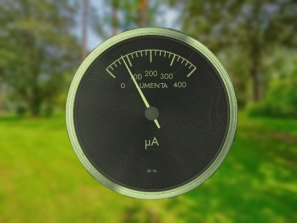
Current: value=80 unit=µA
